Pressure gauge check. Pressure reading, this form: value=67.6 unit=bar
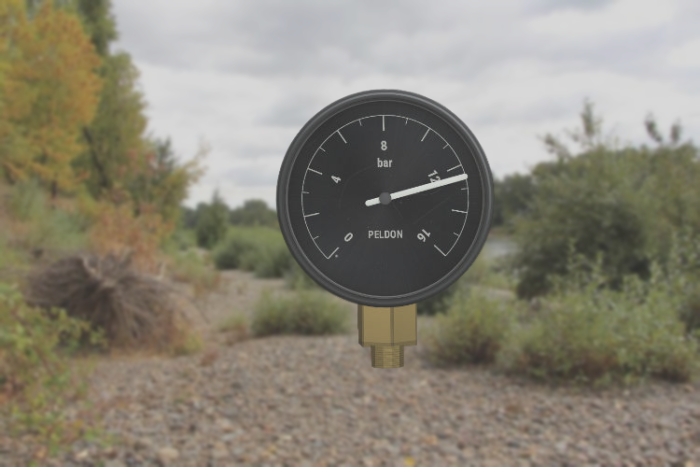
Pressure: value=12.5 unit=bar
